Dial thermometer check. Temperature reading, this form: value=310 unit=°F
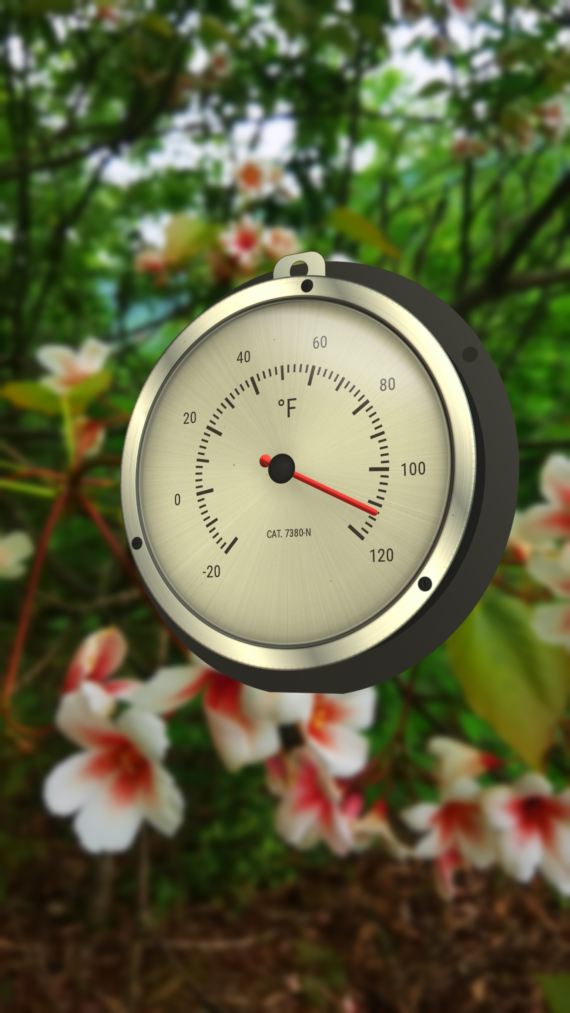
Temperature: value=112 unit=°F
